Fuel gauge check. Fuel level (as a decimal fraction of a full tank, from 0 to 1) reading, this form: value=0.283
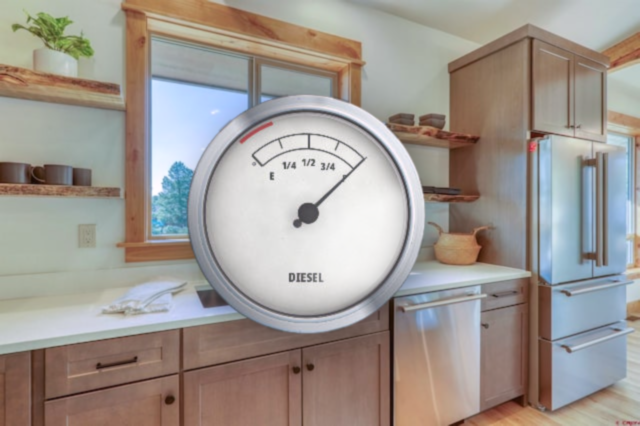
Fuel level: value=1
